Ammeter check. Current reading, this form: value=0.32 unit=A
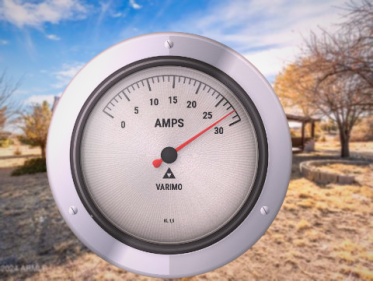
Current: value=28 unit=A
